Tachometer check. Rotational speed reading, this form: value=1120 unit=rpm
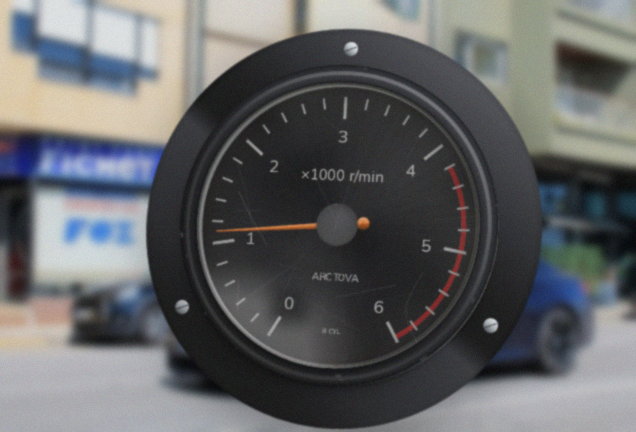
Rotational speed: value=1100 unit=rpm
